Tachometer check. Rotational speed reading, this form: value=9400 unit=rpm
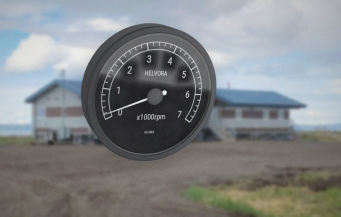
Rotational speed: value=200 unit=rpm
